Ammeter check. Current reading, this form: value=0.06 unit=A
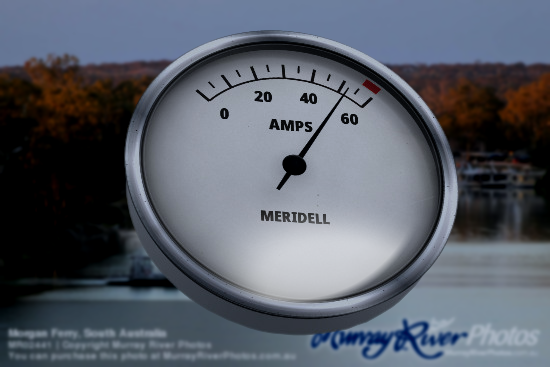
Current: value=52.5 unit=A
